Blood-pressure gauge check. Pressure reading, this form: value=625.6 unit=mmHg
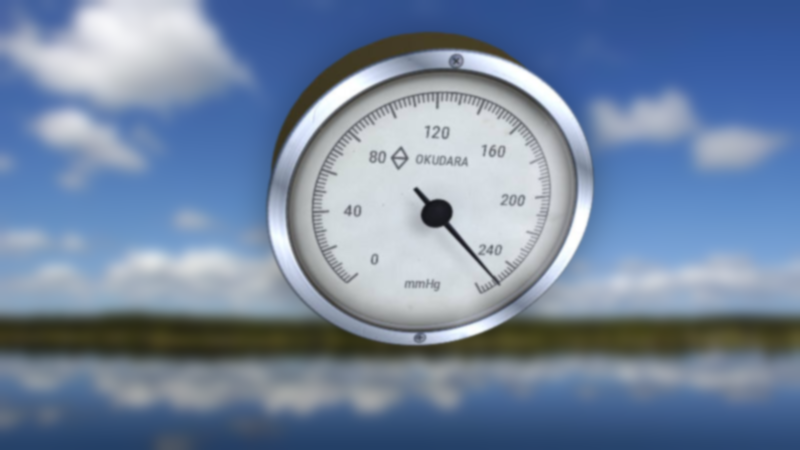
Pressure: value=250 unit=mmHg
